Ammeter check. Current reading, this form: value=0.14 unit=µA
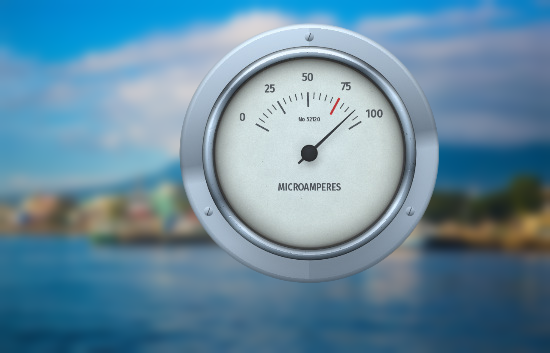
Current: value=90 unit=µA
